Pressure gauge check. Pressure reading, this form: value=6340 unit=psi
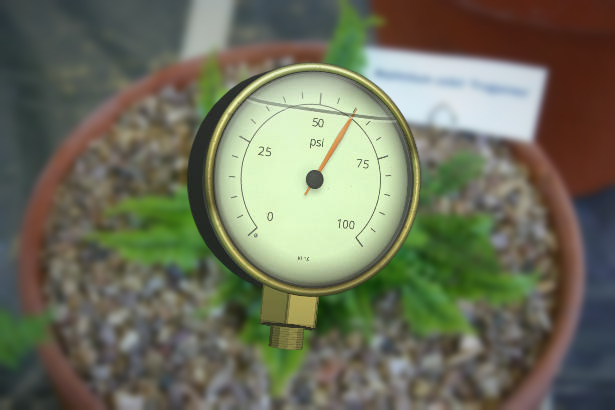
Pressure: value=60 unit=psi
